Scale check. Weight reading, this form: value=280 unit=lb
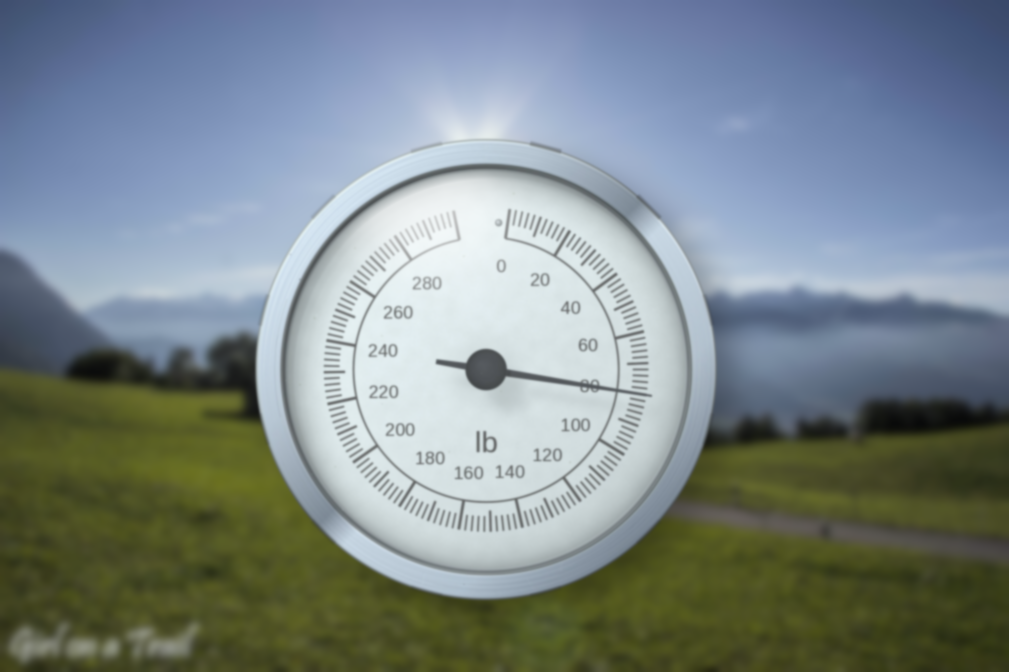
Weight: value=80 unit=lb
